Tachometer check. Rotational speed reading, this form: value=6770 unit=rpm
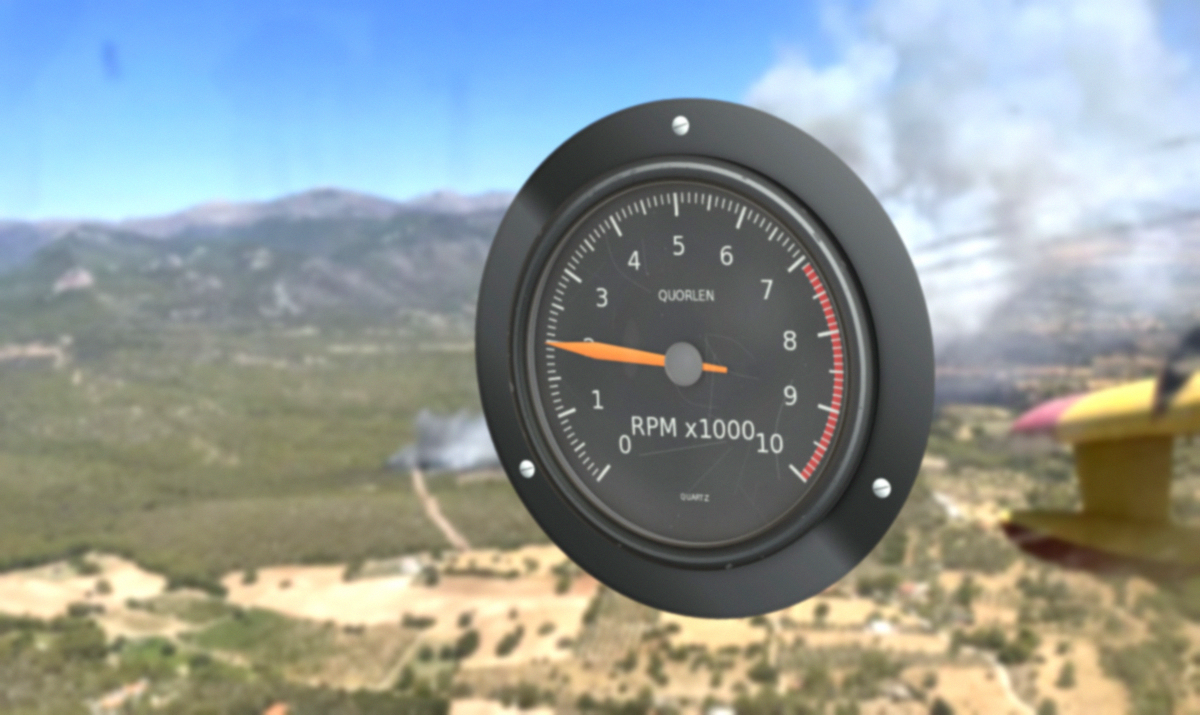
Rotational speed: value=2000 unit=rpm
